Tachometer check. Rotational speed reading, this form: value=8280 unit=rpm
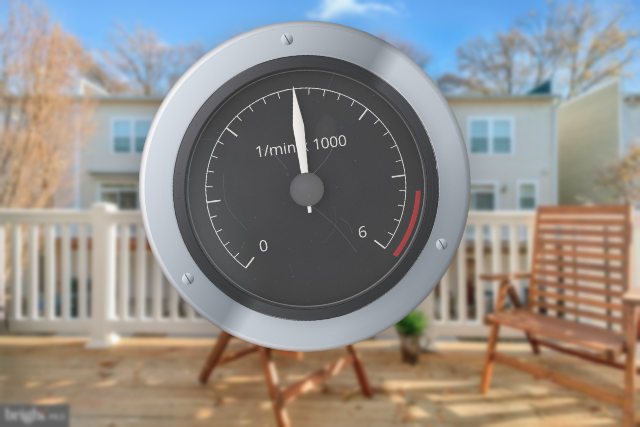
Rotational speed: value=3000 unit=rpm
